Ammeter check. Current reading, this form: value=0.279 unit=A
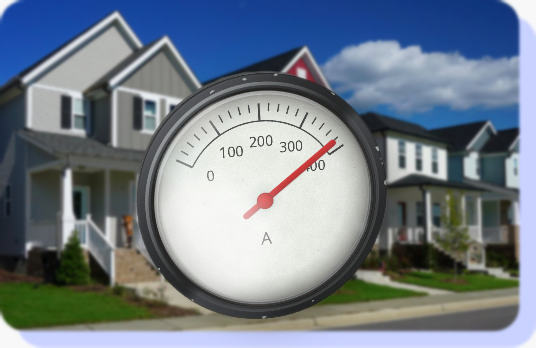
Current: value=380 unit=A
